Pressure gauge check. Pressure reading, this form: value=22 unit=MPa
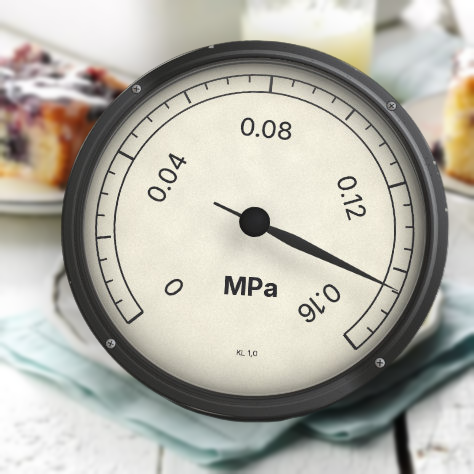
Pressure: value=0.145 unit=MPa
